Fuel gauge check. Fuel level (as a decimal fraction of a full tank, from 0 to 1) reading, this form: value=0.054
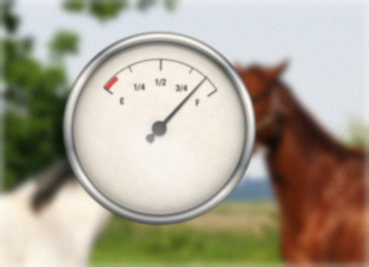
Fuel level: value=0.875
